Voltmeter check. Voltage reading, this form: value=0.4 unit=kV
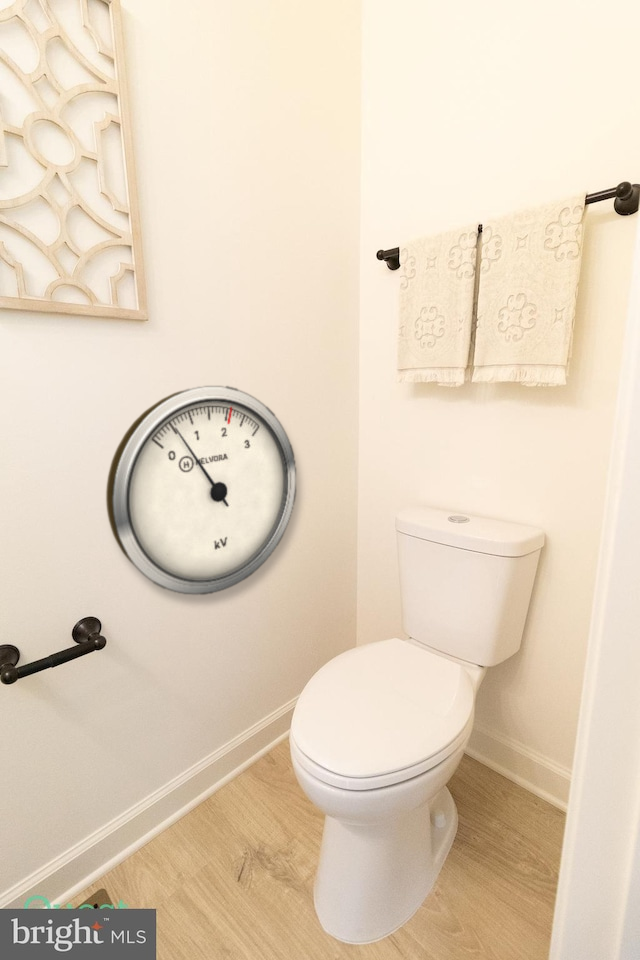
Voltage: value=0.5 unit=kV
